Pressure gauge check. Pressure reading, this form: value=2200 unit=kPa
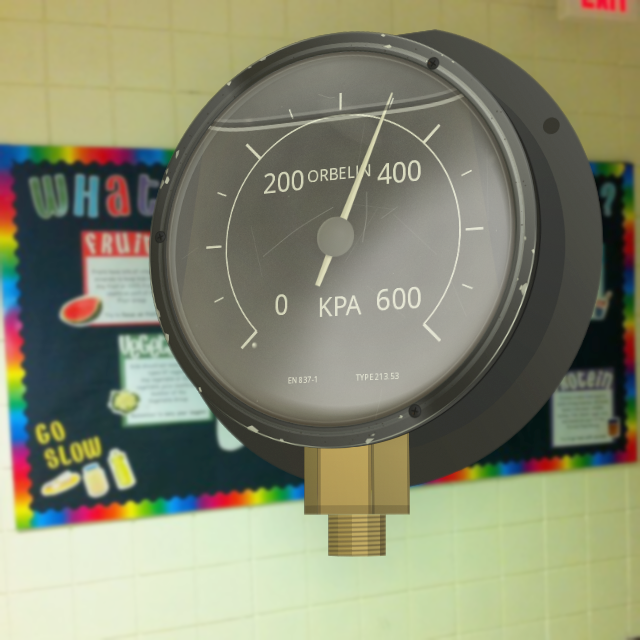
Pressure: value=350 unit=kPa
